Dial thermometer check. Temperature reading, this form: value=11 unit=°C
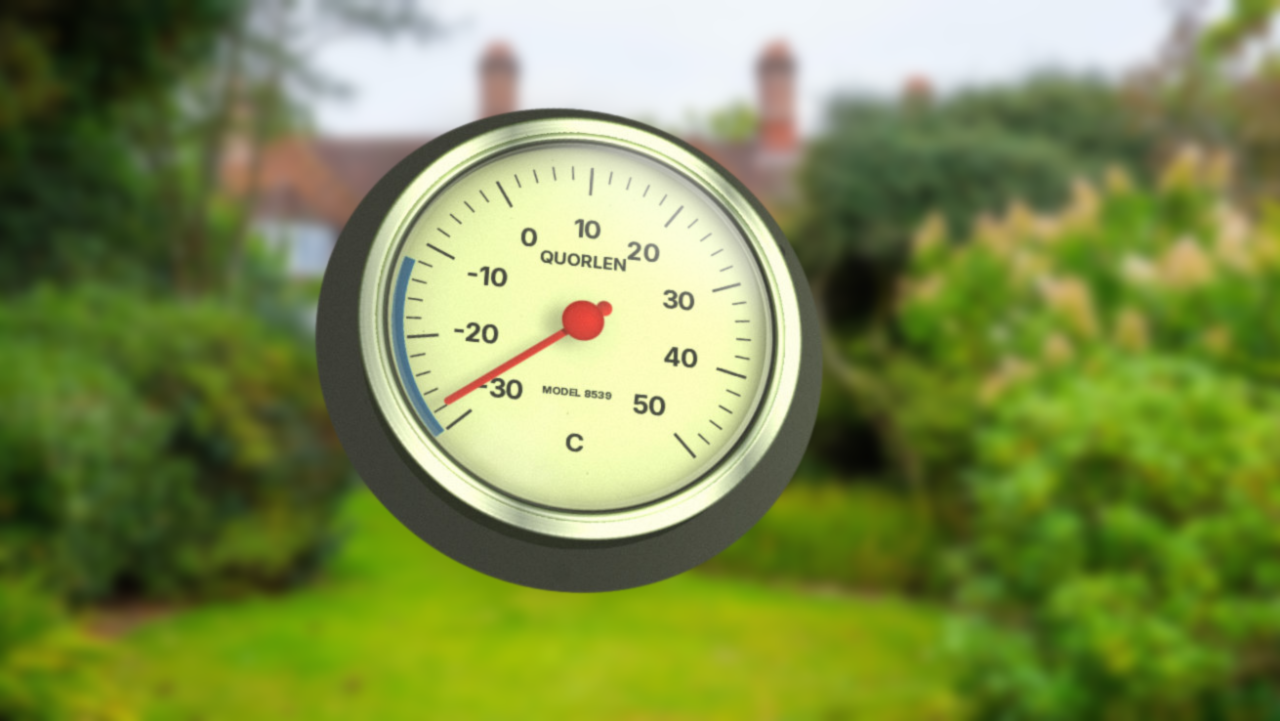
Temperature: value=-28 unit=°C
